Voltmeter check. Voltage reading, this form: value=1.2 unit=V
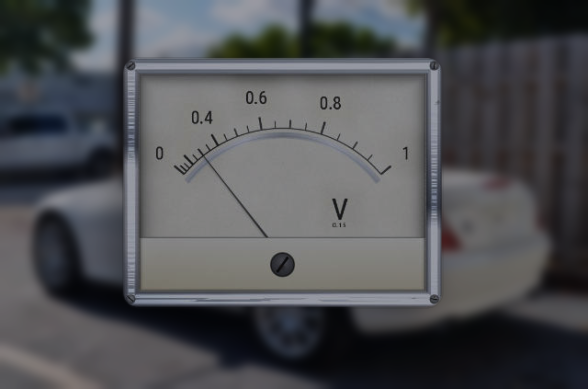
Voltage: value=0.3 unit=V
